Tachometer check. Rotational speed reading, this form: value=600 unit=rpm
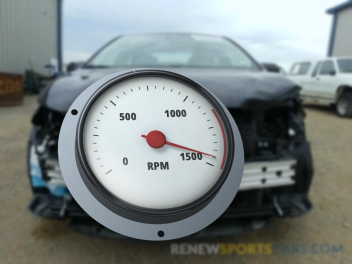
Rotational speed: value=1450 unit=rpm
